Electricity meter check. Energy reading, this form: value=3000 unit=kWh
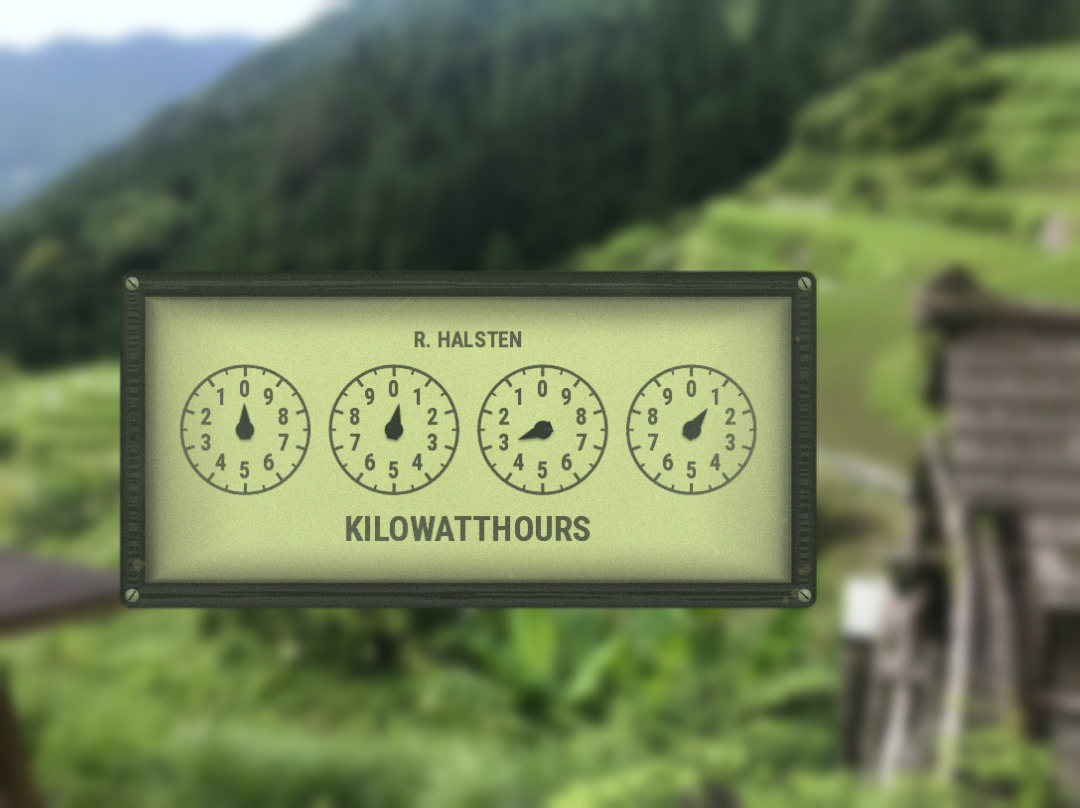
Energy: value=31 unit=kWh
